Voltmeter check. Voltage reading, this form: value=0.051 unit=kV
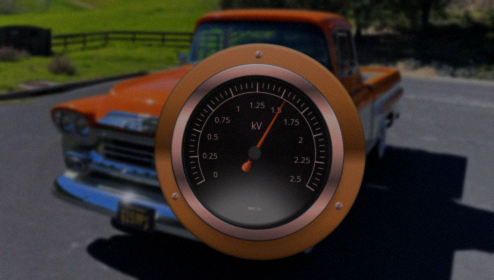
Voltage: value=1.55 unit=kV
